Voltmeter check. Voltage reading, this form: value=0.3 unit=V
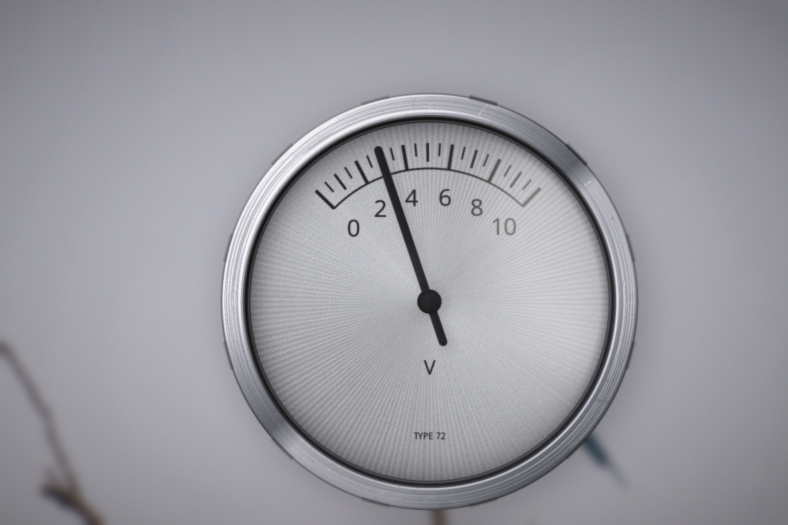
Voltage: value=3 unit=V
